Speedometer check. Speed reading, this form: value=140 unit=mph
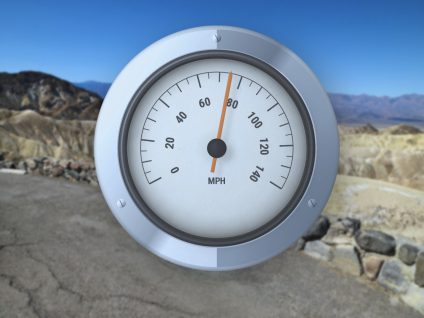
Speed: value=75 unit=mph
